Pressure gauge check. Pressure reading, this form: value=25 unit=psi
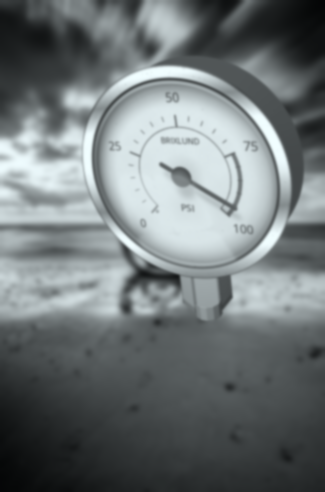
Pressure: value=95 unit=psi
